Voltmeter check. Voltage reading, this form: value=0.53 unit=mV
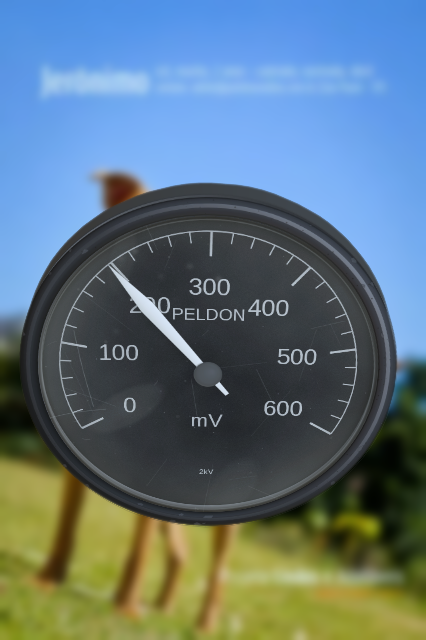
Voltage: value=200 unit=mV
